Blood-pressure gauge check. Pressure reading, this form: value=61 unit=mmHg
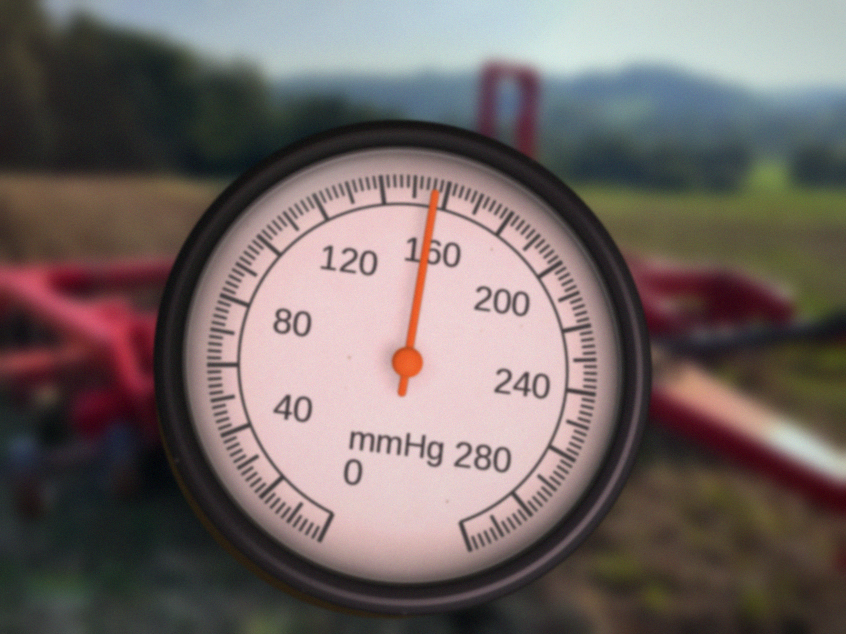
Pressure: value=156 unit=mmHg
